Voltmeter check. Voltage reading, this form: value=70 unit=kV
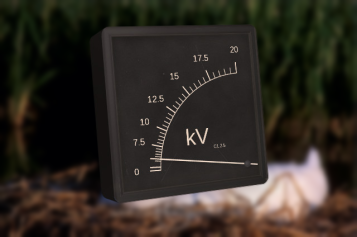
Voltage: value=5 unit=kV
